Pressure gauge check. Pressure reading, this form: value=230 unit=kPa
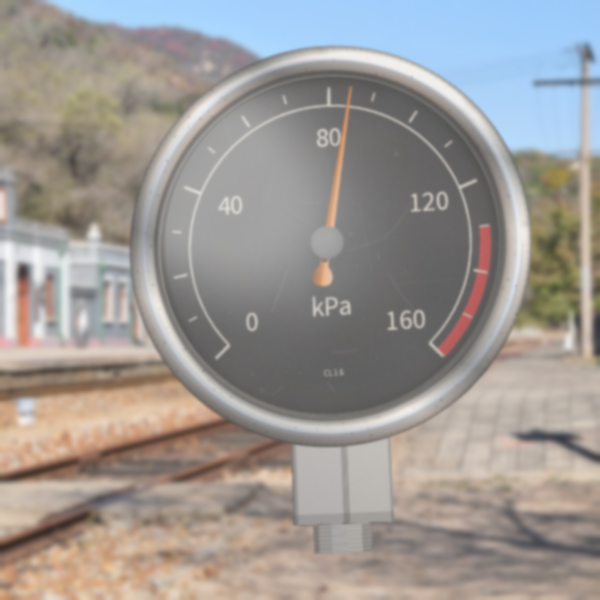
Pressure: value=85 unit=kPa
